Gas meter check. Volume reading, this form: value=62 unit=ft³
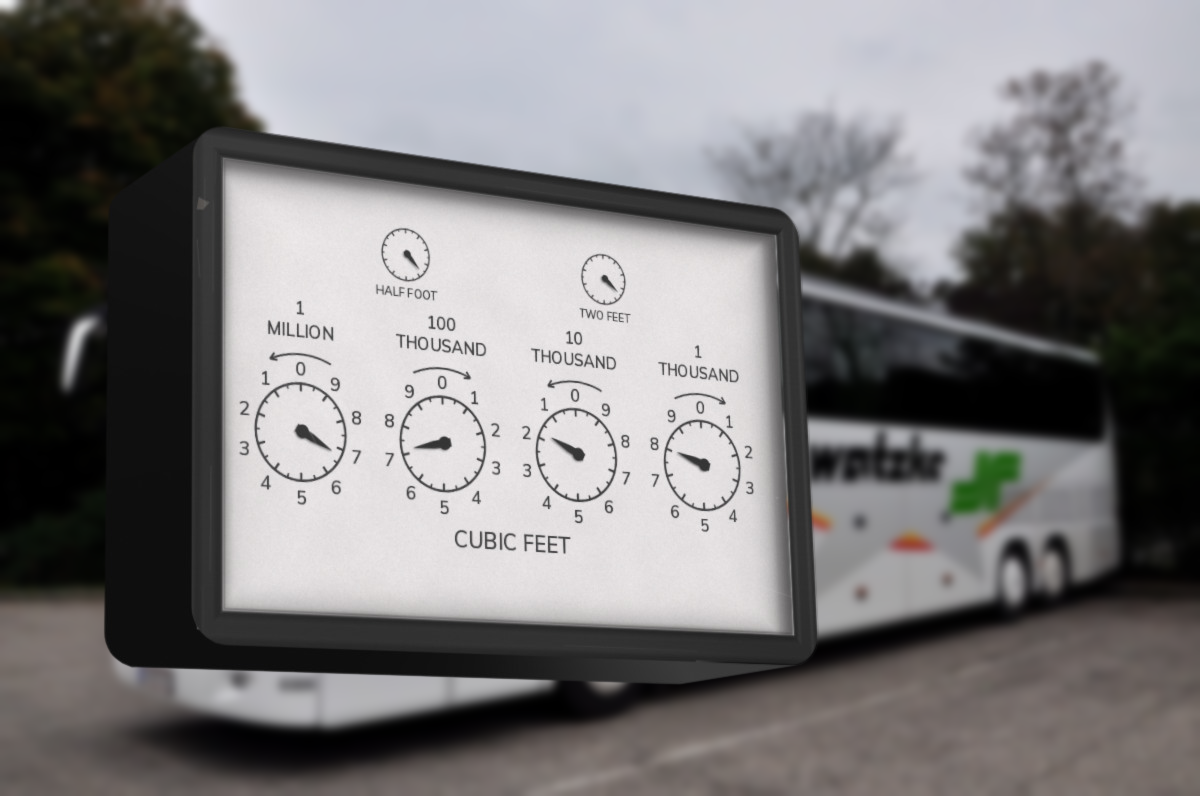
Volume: value=671800 unit=ft³
